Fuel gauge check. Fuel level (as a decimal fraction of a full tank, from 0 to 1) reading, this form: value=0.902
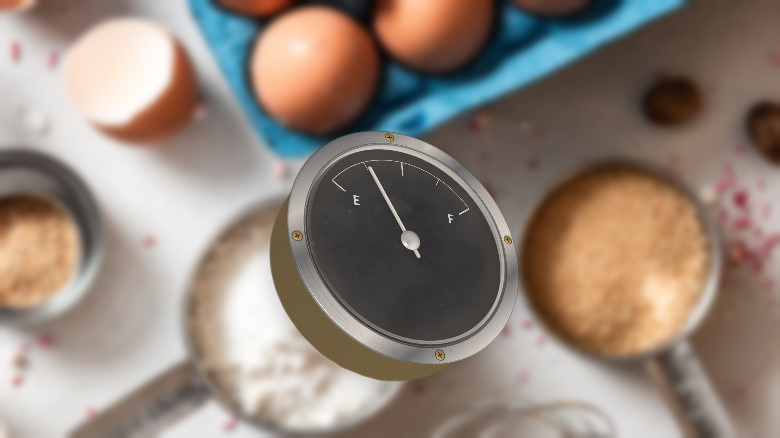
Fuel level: value=0.25
